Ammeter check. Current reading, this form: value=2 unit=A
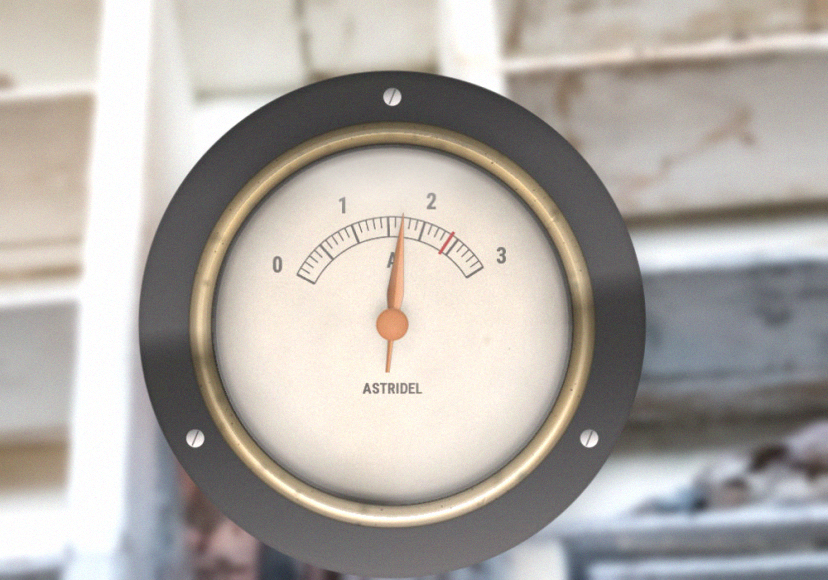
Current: value=1.7 unit=A
